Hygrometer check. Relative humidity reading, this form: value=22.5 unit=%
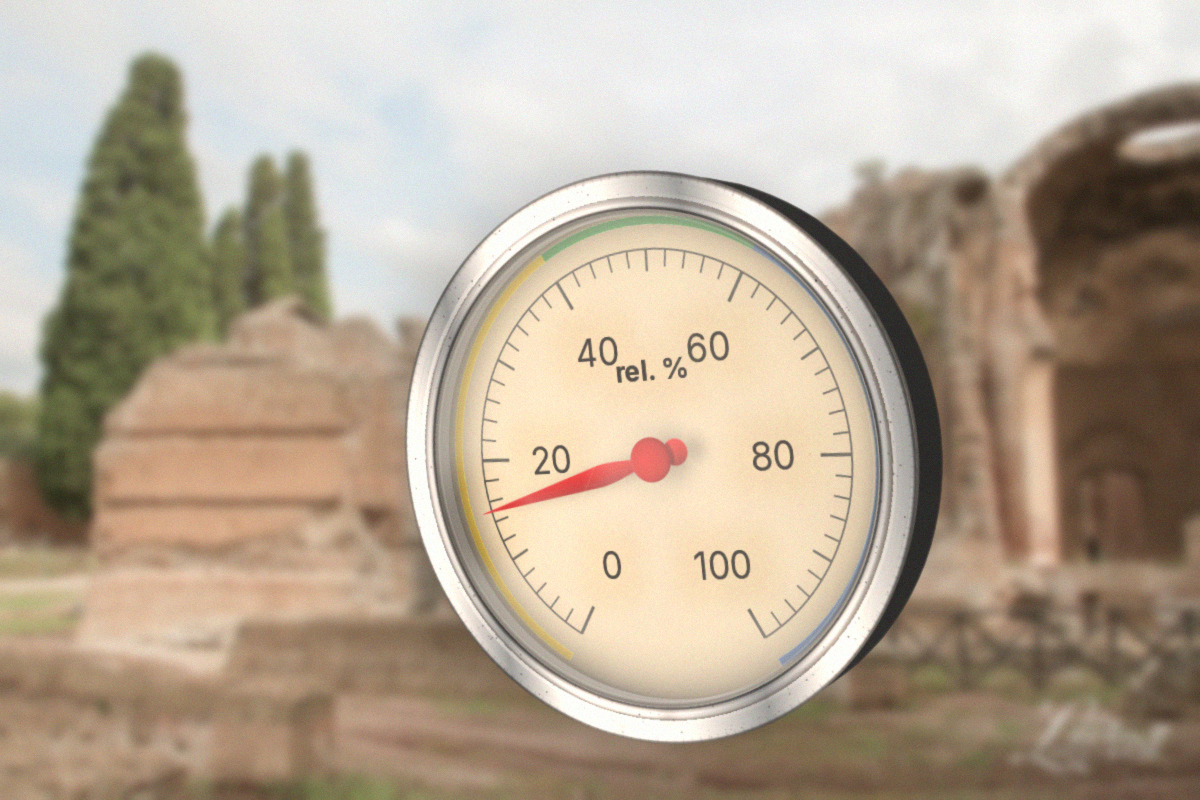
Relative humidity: value=15 unit=%
